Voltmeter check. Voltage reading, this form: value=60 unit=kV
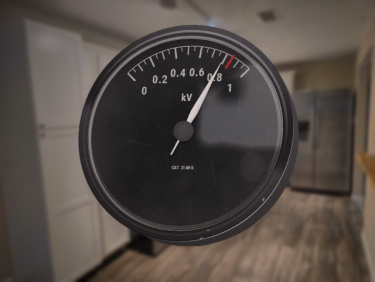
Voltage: value=0.8 unit=kV
